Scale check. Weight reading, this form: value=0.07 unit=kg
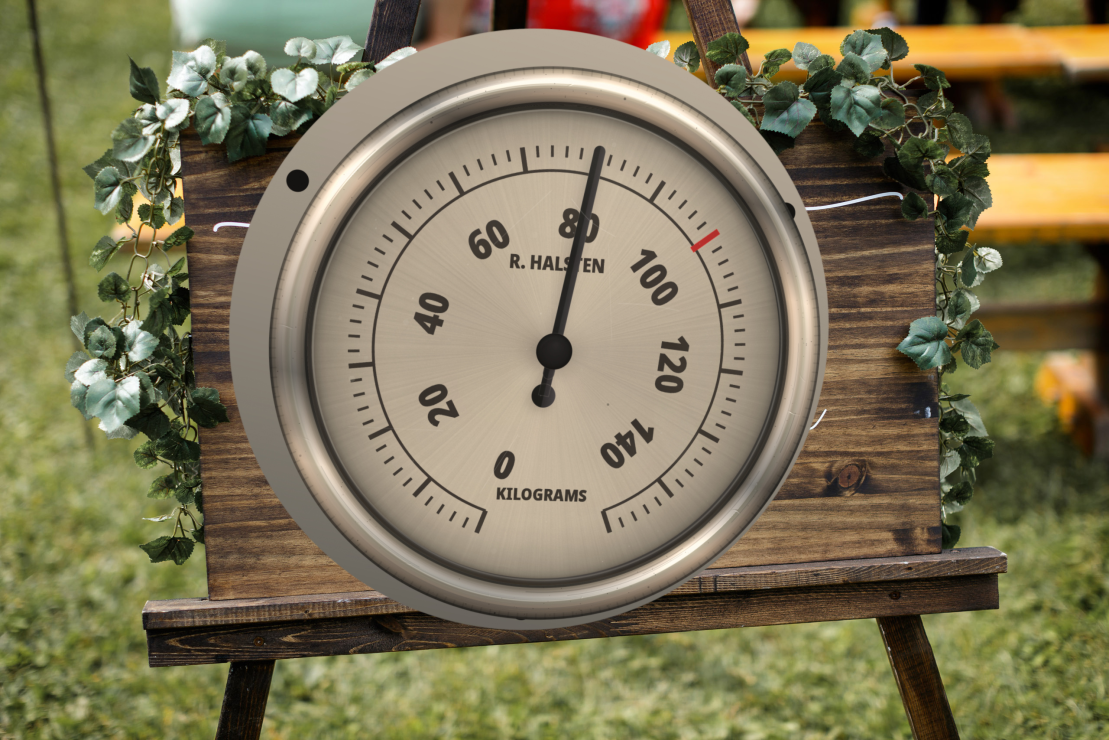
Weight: value=80 unit=kg
